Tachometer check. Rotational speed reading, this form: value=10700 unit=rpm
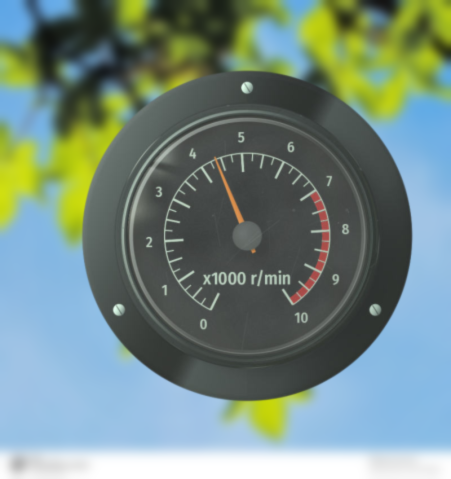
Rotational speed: value=4375 unit=rpm
